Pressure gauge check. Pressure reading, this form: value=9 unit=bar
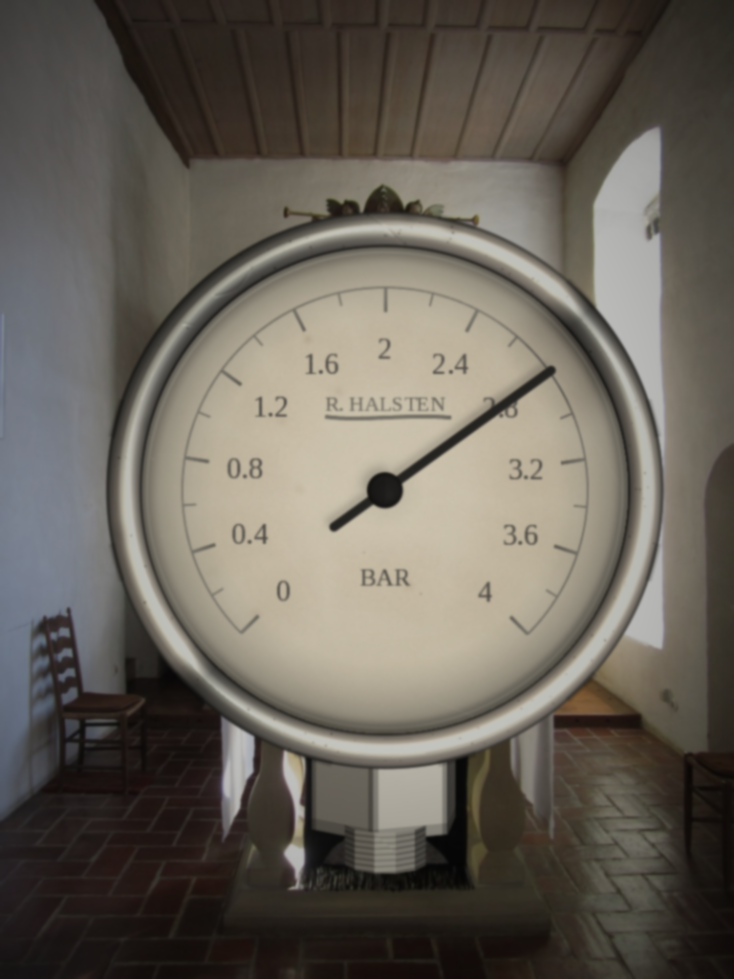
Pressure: value=2.8 unit=bar
